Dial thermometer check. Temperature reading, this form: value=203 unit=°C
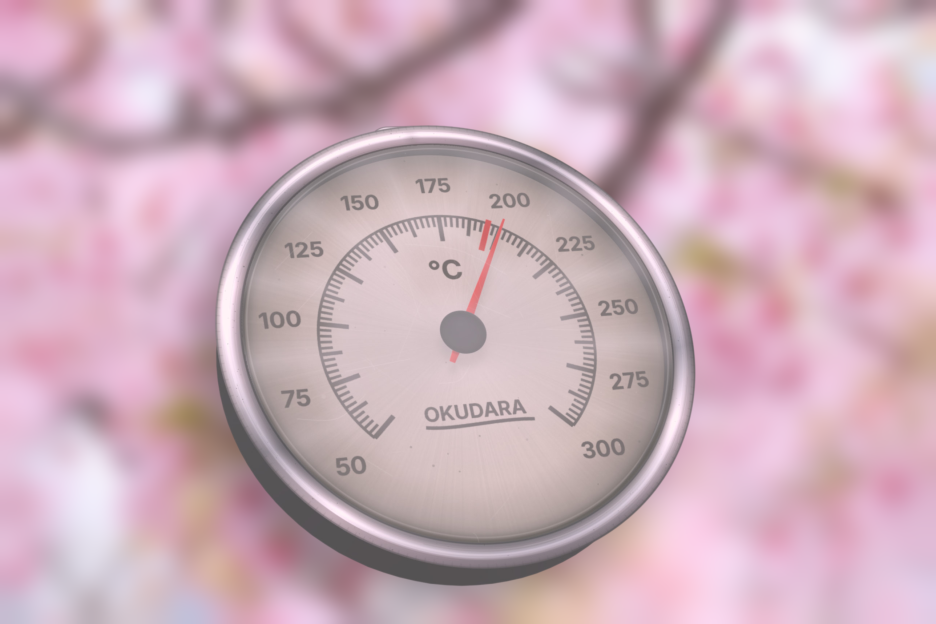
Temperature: value=200 unit=°C
